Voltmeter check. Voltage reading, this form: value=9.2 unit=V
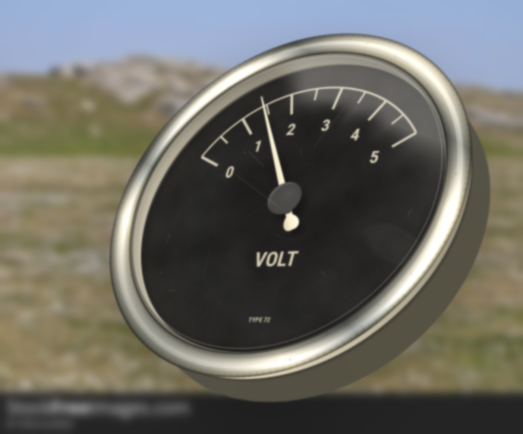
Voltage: value=1.5 unit=V
